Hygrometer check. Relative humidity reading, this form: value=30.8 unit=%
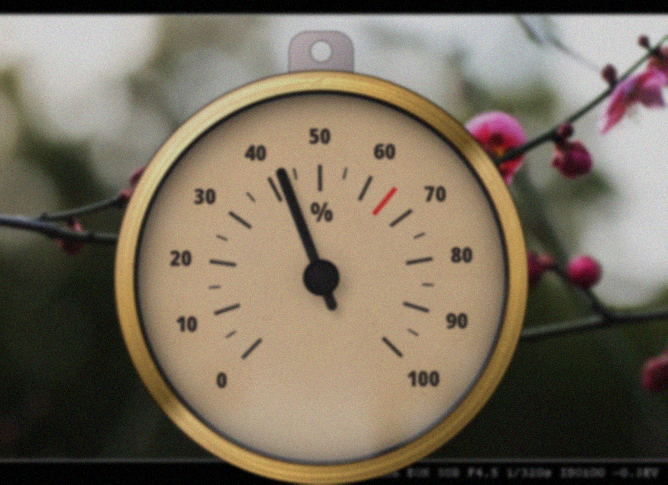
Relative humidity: value=42.5 unit=%
